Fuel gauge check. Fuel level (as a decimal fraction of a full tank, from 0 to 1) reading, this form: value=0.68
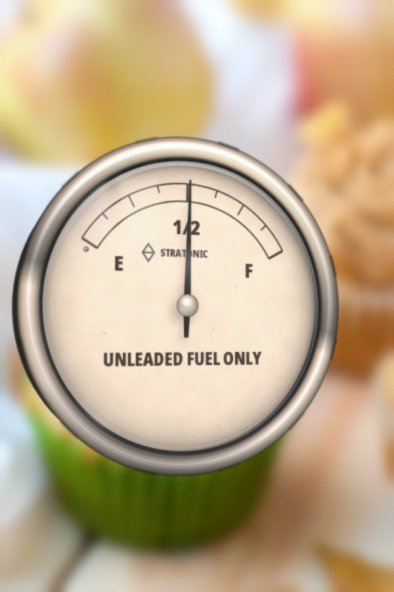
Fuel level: value=0.5
